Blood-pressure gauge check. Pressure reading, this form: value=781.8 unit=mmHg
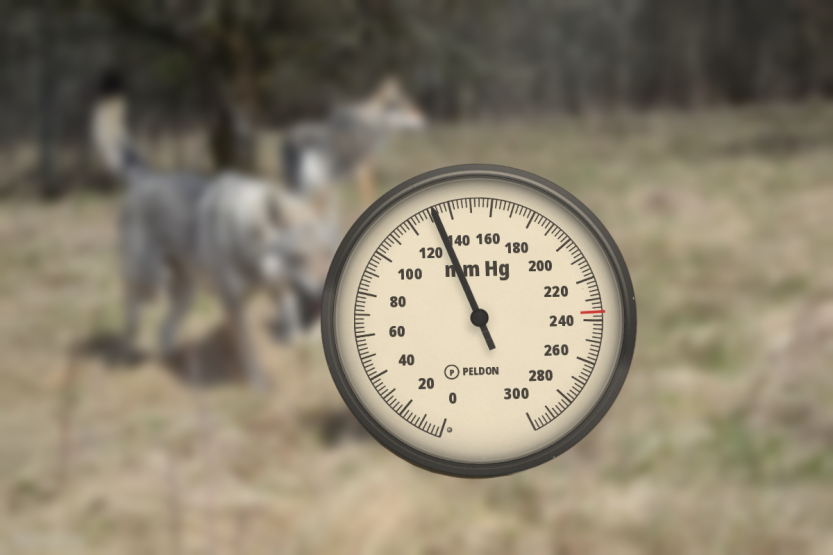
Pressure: value=132 unit=mmHg
